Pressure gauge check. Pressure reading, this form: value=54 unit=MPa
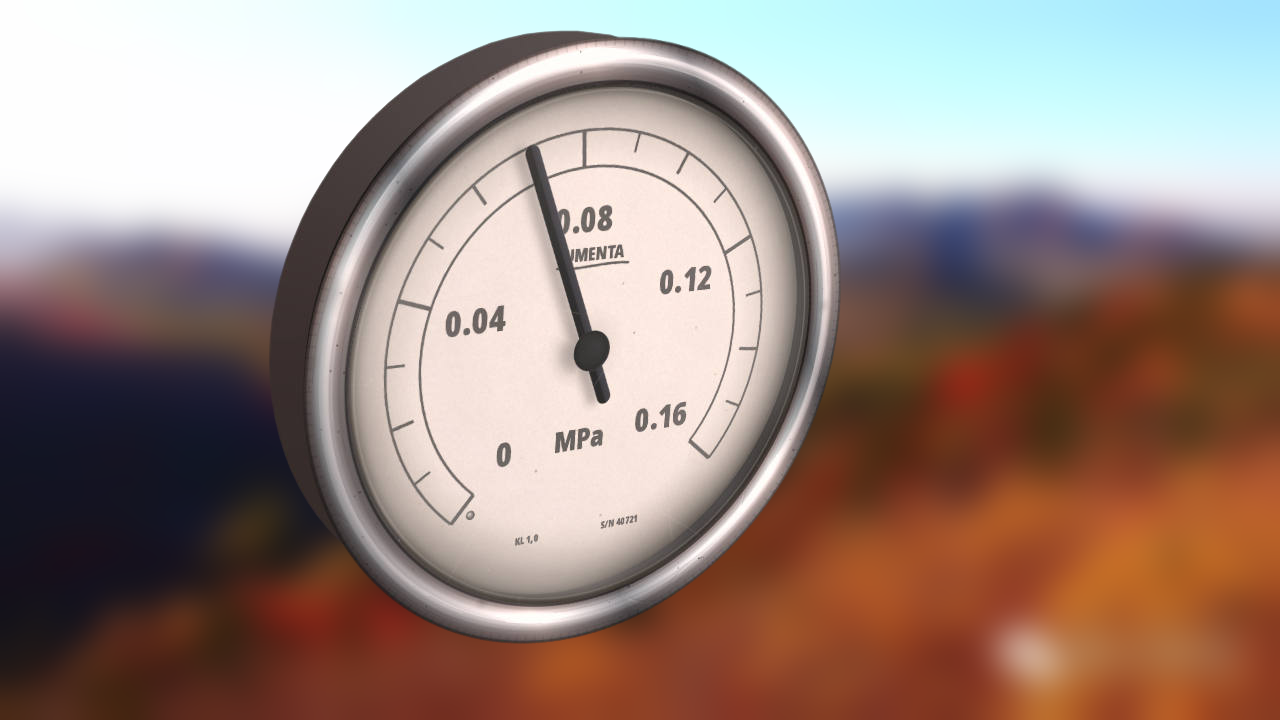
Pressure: value=0.07 unit=MPa
